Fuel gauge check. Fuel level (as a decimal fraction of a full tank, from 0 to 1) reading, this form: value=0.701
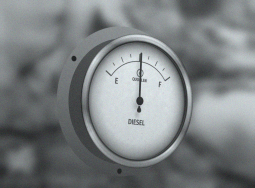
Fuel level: value=0.5
